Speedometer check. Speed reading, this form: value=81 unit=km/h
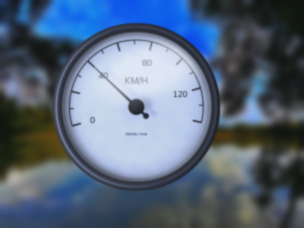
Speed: value=40 unit=km/h
